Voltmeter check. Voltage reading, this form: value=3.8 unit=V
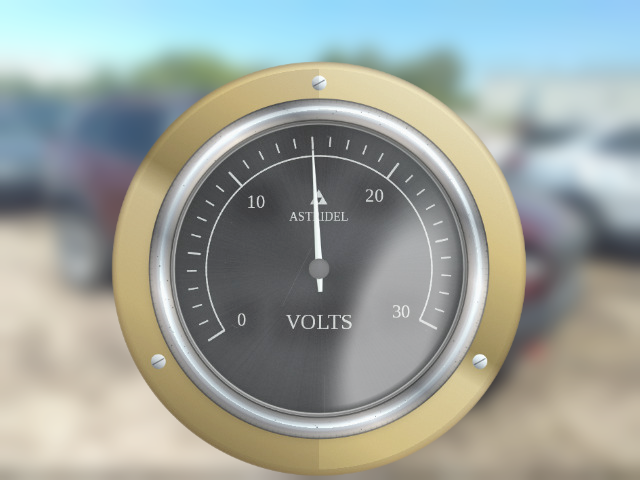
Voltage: value=15 unit=V
